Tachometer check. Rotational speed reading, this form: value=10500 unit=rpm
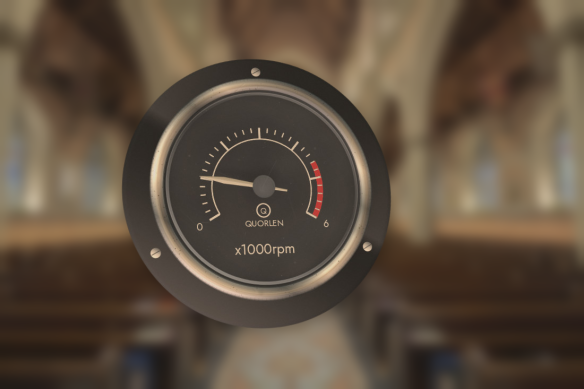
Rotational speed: value=1000 unit=rpm
